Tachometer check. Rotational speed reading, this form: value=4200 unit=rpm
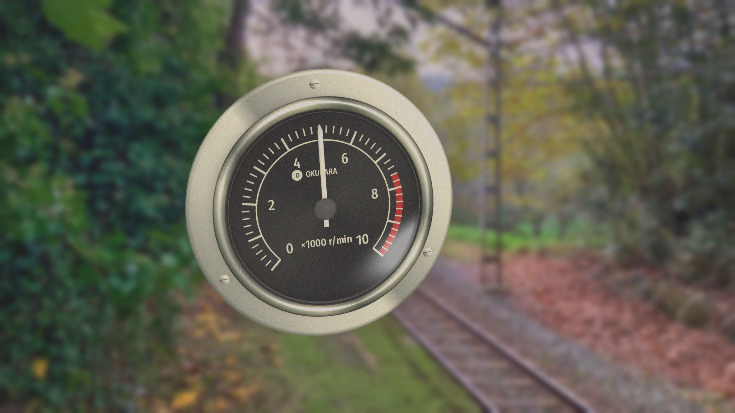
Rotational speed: value=5000 unit=rpm
